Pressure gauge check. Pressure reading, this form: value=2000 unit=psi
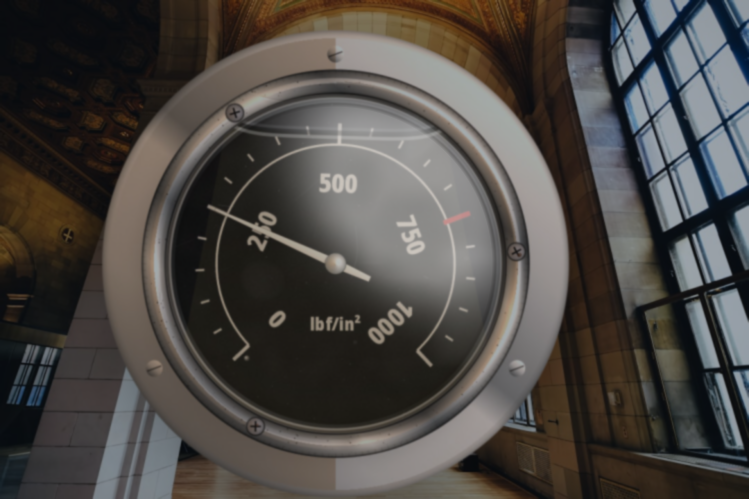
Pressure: value=250 unit=psi
